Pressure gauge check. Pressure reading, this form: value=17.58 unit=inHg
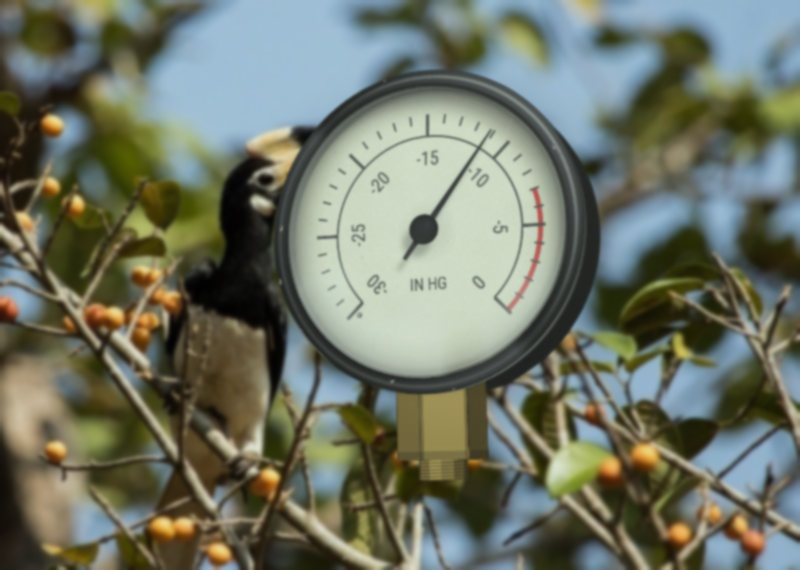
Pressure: value=-11 unit=inHg
